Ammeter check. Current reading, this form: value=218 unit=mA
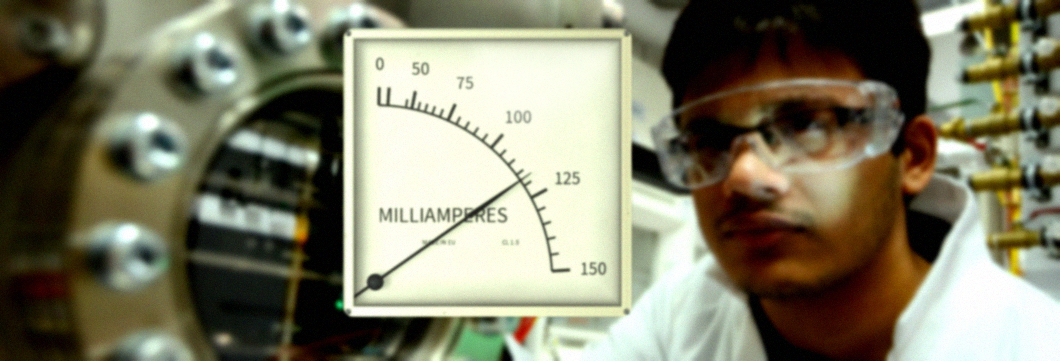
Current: value=117.5 unit=mA
